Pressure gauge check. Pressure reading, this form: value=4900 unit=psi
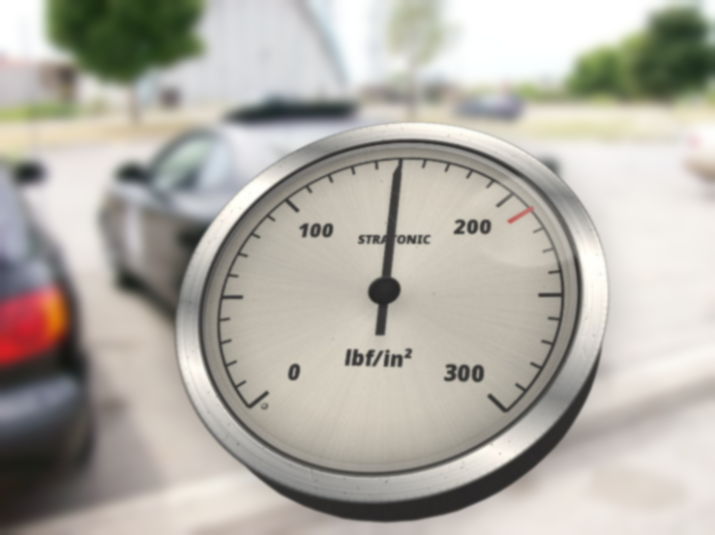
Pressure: value=150 unit=psi
